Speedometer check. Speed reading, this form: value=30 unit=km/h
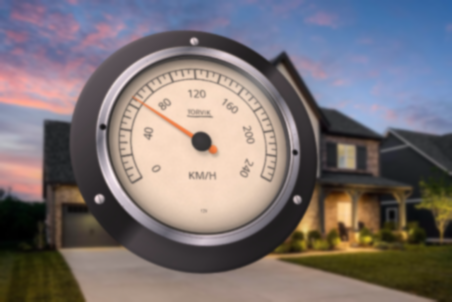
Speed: value=65 unit=km/h
